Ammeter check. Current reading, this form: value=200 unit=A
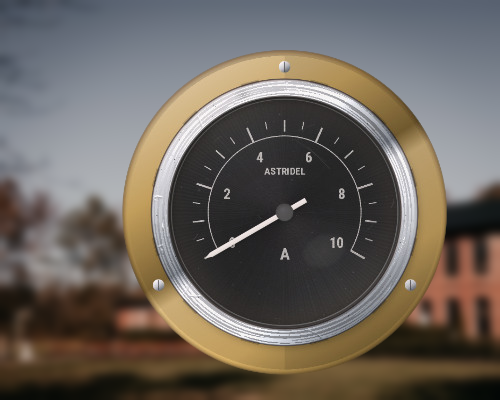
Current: value=0 unit=A
